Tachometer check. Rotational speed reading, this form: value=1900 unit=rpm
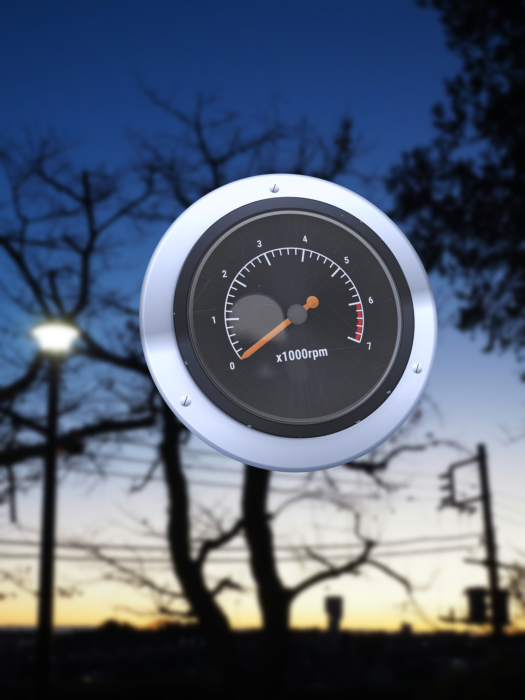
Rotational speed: value=0 unit=rpm
